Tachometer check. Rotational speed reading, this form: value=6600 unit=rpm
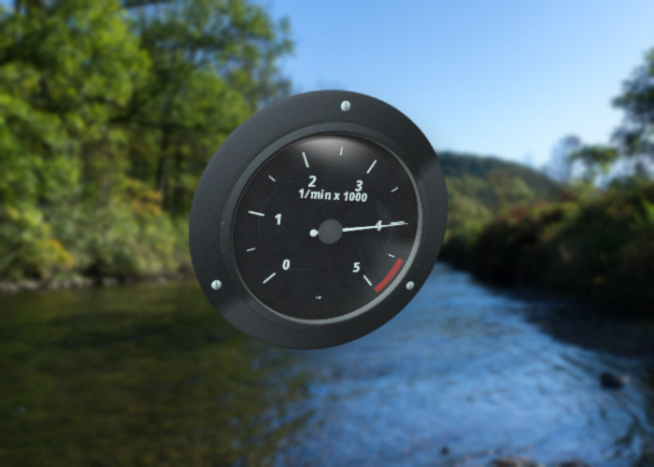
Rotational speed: value=4000 unit=rpm
